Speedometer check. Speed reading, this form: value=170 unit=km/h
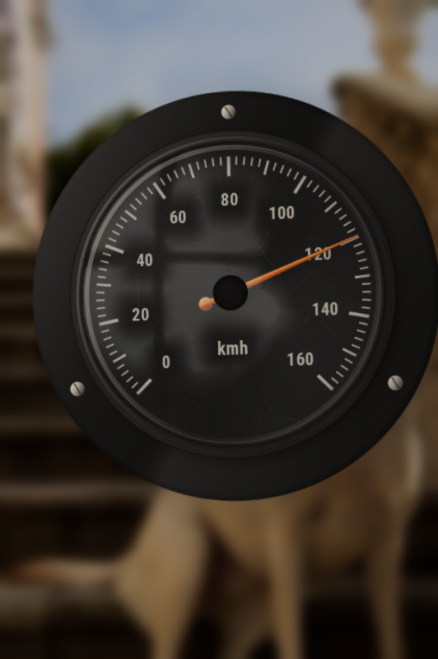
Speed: value=120 unit=km/h
